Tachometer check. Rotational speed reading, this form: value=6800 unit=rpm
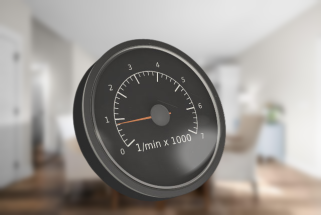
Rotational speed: value=800 unit=rpm
